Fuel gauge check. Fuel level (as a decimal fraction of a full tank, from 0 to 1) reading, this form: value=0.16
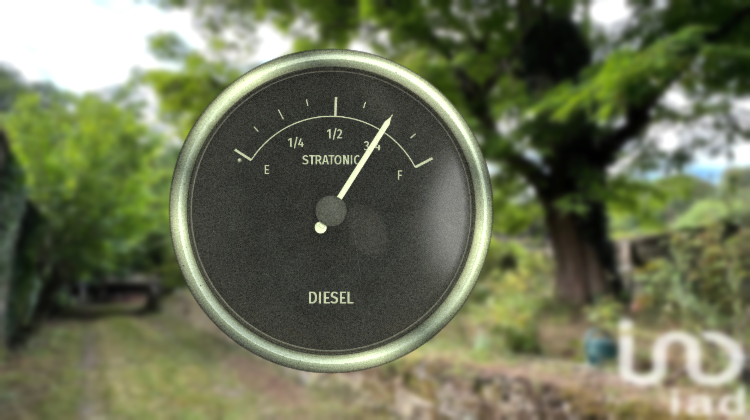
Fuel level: value=0.75
